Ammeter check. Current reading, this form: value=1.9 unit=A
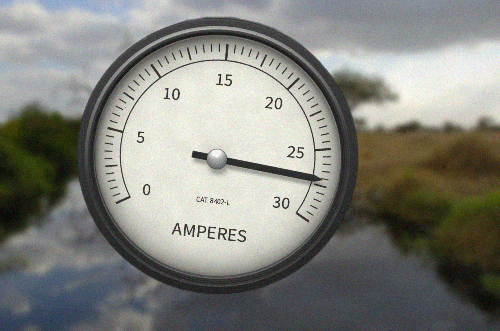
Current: value=27 unit=A
